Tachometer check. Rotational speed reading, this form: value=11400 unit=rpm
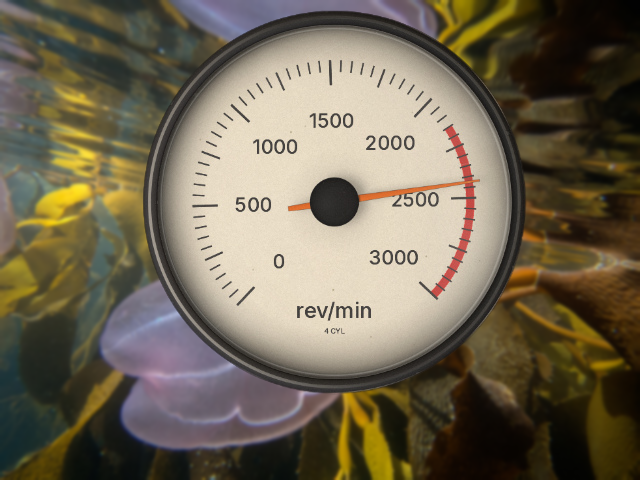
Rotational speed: value=2425 unit=rpm
